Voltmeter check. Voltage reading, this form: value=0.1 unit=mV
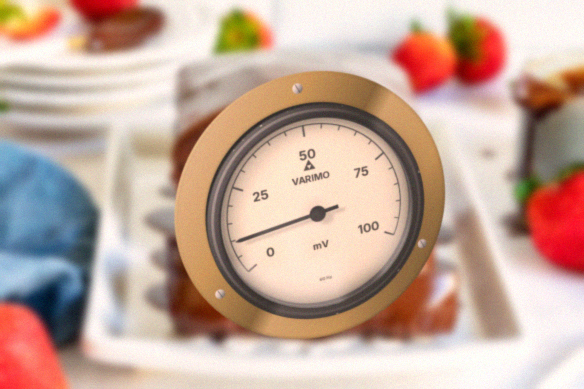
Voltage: value=10 unit=mV
